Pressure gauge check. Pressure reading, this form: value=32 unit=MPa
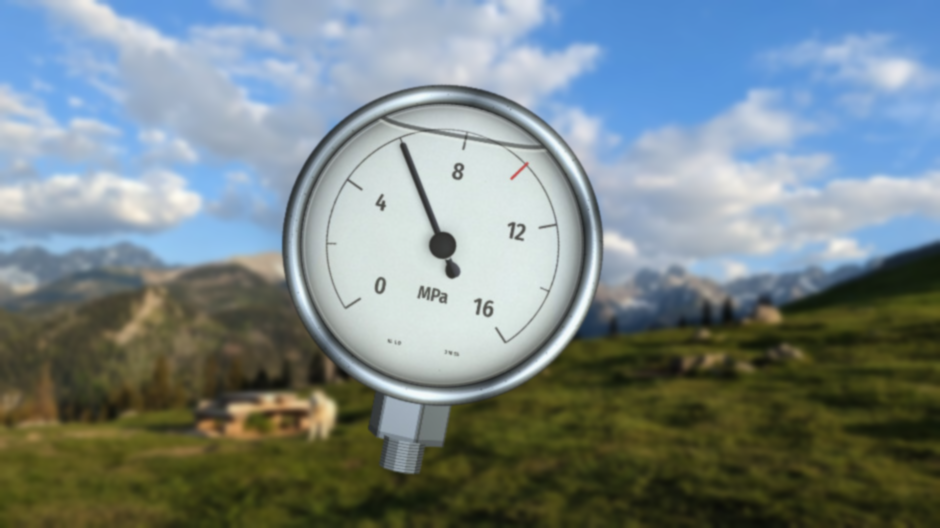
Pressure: value=6 unit=MPa
